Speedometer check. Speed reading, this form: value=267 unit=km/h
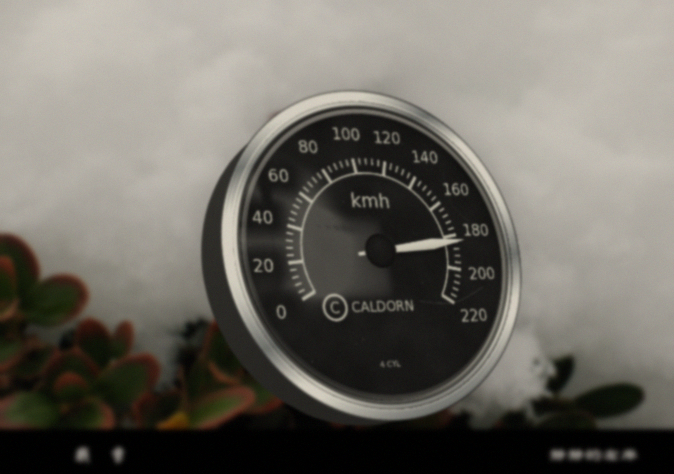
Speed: value=184 unit=km/h
